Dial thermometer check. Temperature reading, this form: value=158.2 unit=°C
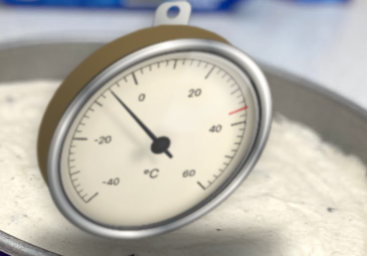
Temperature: value=-6 unit=°C
